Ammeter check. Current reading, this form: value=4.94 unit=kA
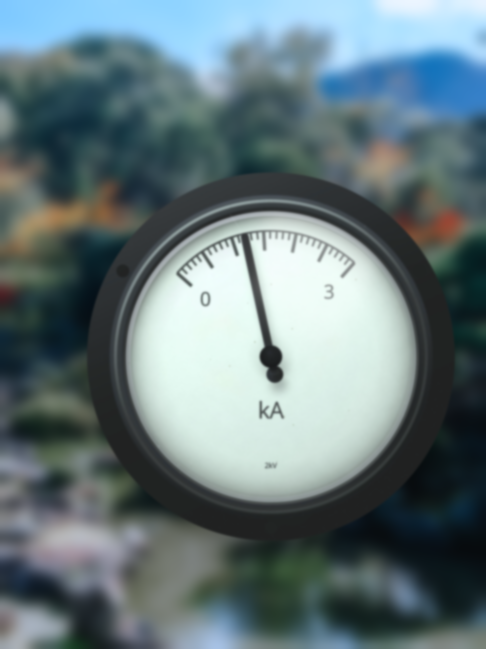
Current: value=1.2 unit=kA
